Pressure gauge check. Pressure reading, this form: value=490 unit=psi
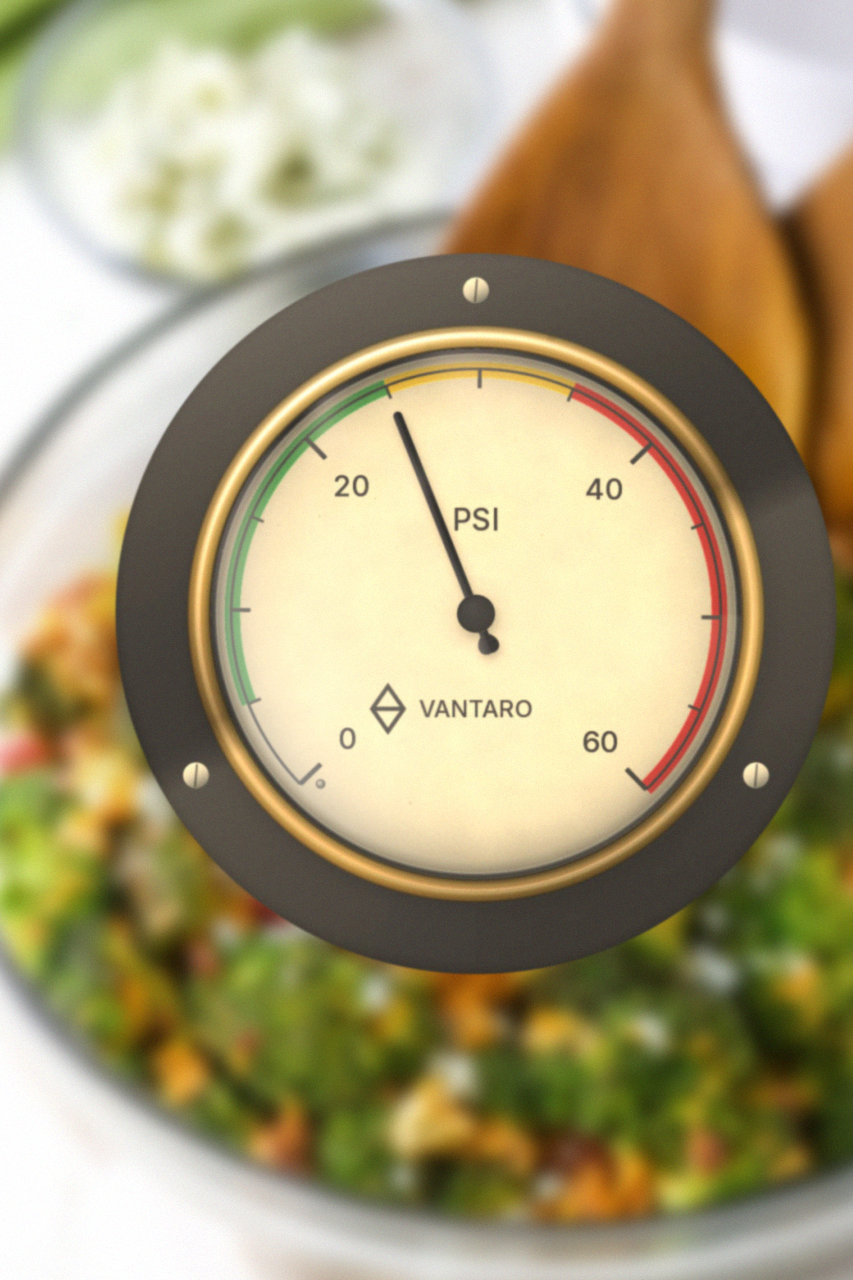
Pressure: value=25 unit=psi
